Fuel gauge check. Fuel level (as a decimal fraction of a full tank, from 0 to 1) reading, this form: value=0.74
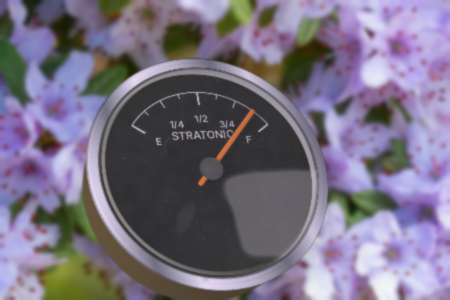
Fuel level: value=0.875
